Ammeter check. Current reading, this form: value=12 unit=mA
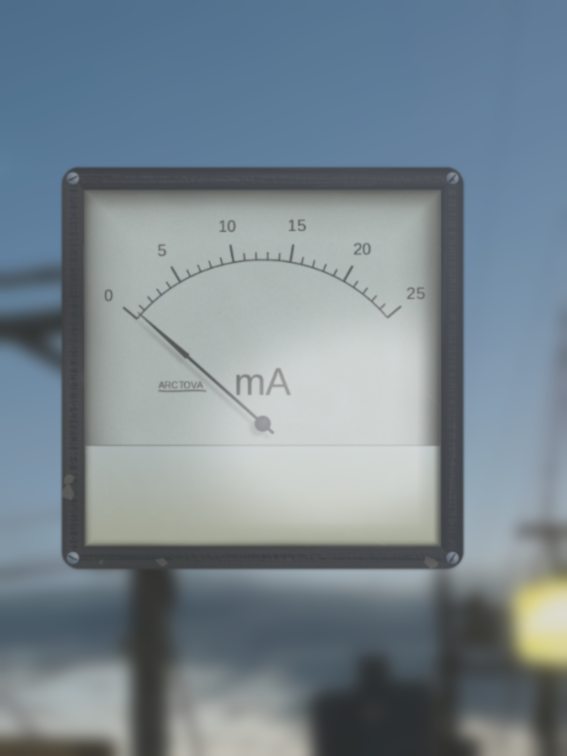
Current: value=0.5 unit=mA
